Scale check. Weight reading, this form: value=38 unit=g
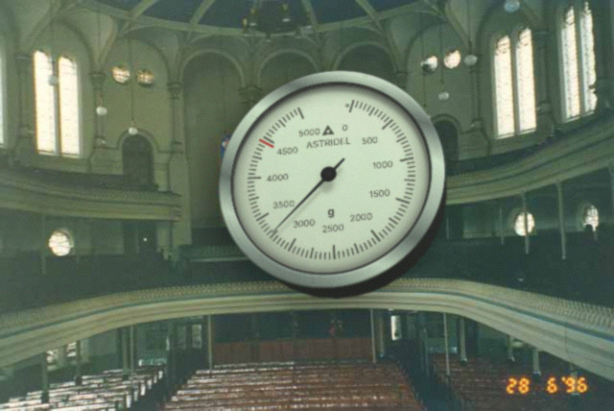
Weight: value=3250 unit=g
